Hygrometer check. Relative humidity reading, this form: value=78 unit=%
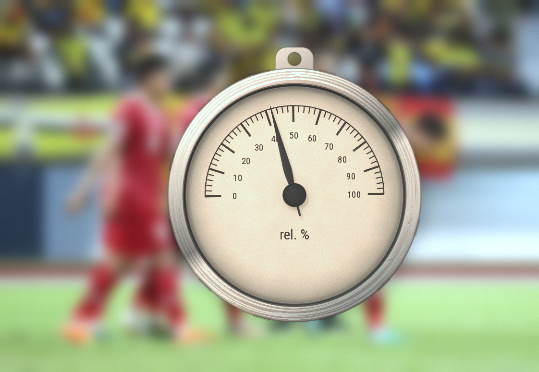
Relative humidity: value=42 unit=%
